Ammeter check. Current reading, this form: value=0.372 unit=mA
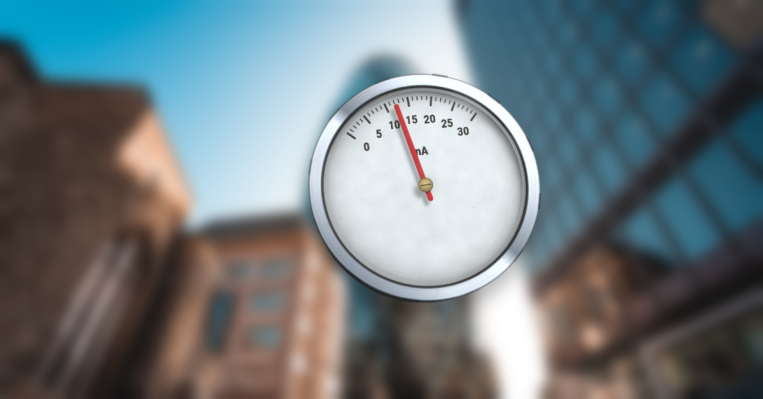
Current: value=12 unit=mA
